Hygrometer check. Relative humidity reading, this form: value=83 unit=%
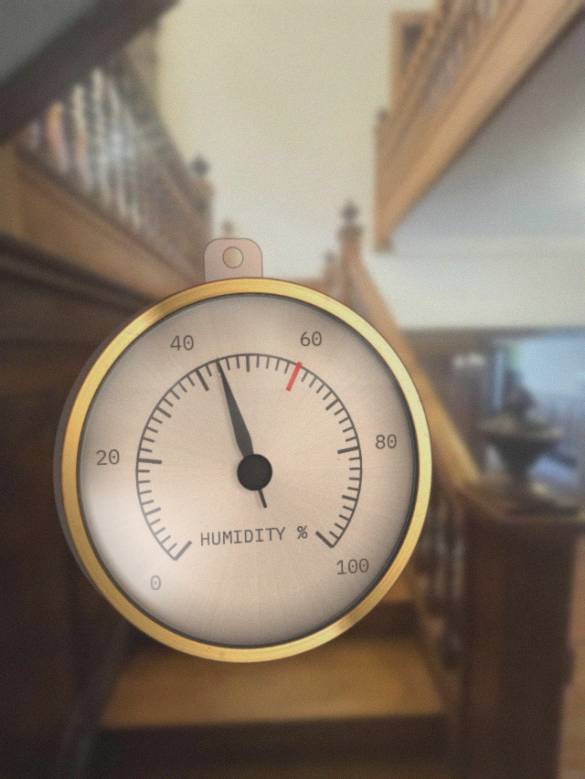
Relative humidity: value=44 unit=%
